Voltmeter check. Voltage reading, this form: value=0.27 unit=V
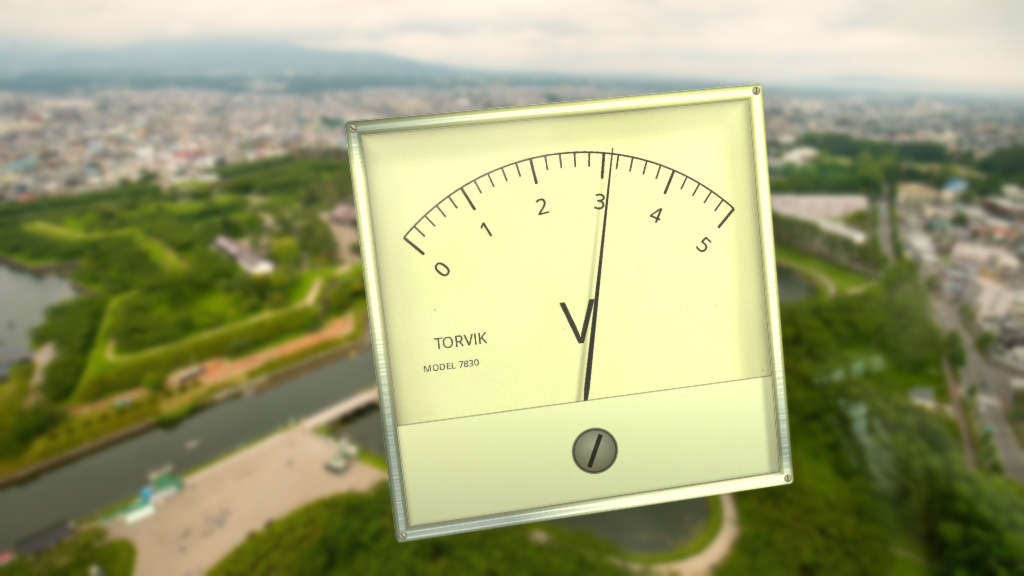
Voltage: value=3.1 unit=V
